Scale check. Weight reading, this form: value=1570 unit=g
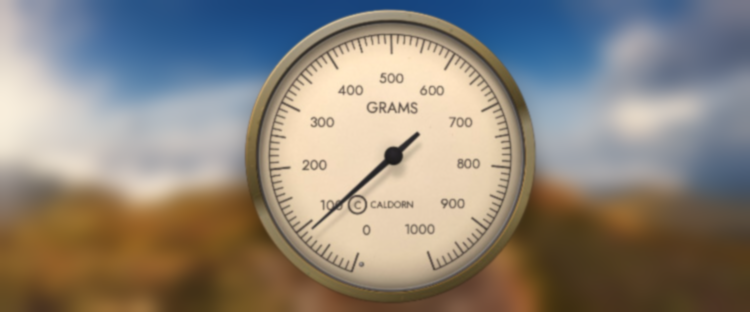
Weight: value=90 unit=g
